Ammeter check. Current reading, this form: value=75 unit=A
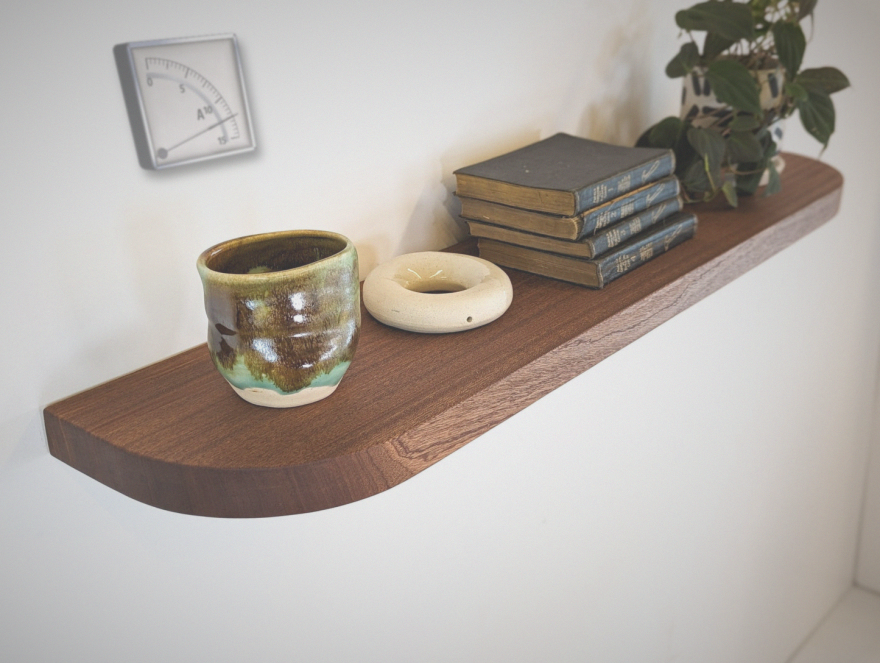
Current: value=12.5 unit=A
